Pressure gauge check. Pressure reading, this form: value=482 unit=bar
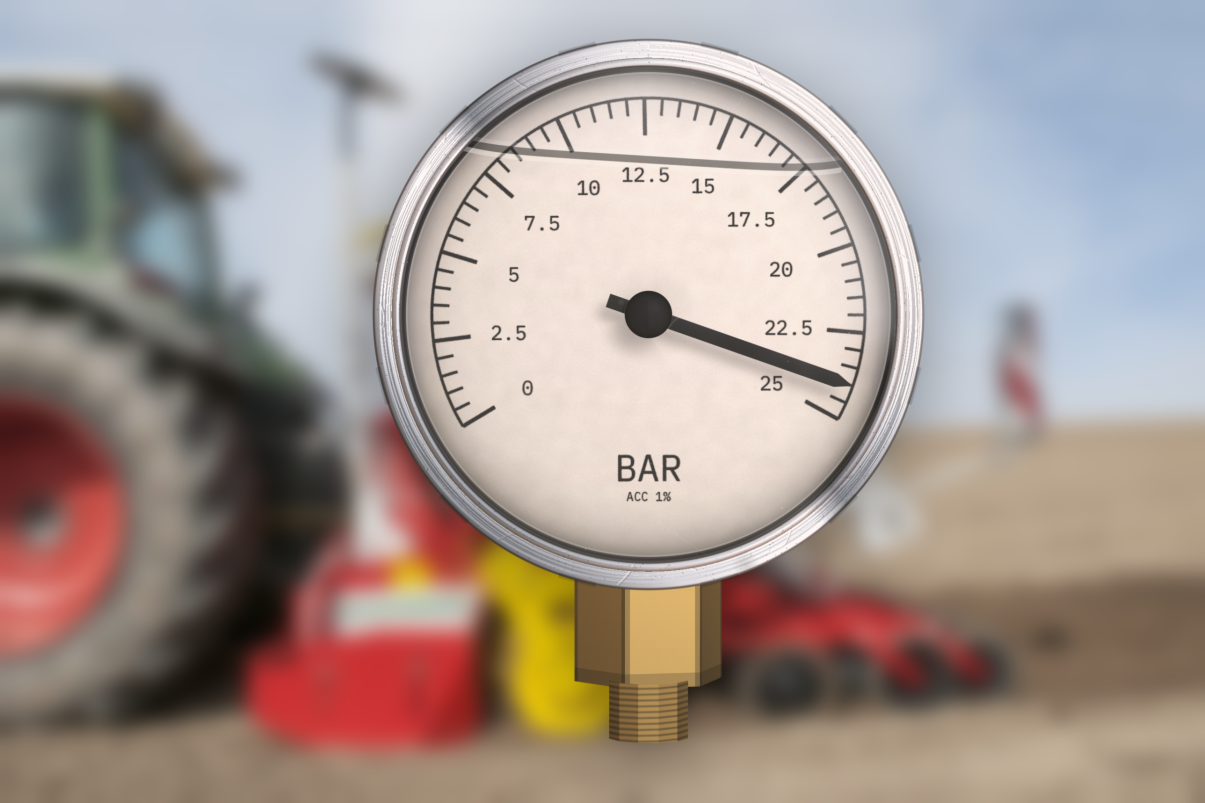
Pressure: value=24 unit=bar
